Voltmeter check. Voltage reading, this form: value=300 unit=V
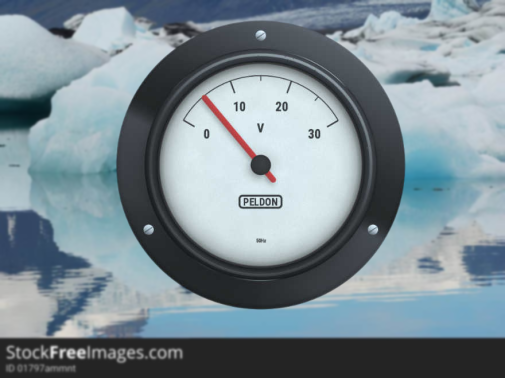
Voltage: value=5 unit=V
